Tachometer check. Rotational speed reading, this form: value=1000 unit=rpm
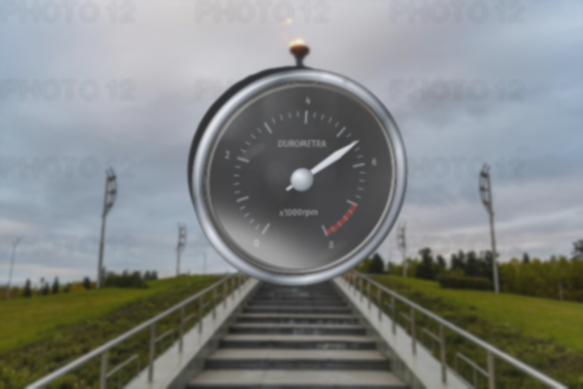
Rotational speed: value=5400 unit=rpm
